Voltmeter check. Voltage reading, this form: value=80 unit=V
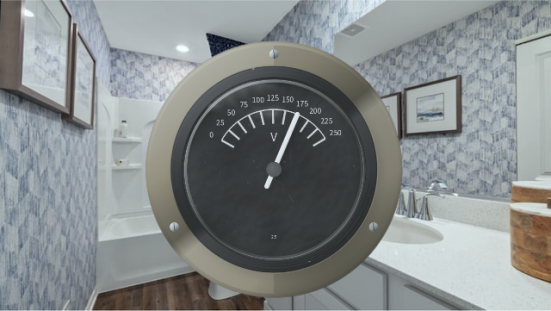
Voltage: value=175 unit=V
